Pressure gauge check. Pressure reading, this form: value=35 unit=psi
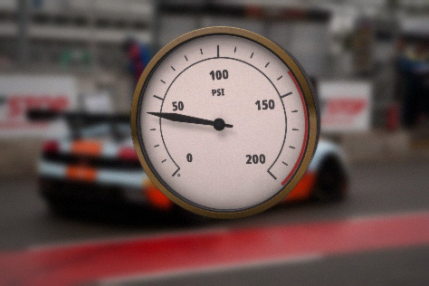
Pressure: value=40 unit=psi
